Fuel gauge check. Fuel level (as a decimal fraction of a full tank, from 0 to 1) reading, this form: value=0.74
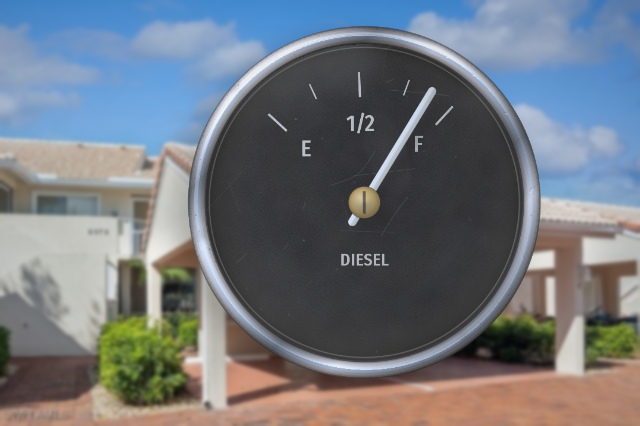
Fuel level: value=0.875
